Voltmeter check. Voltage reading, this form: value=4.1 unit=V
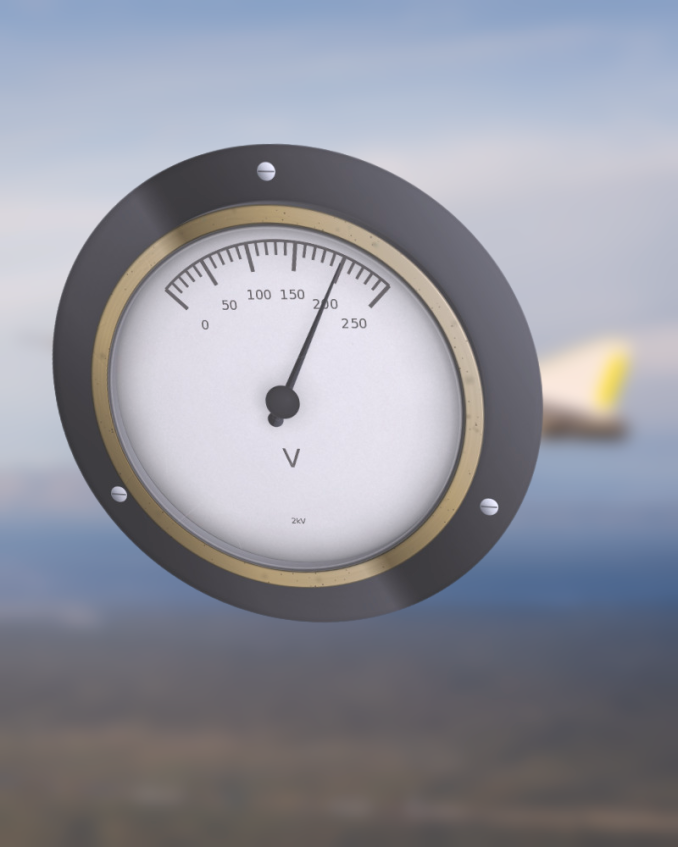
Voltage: value=200 unit=V
